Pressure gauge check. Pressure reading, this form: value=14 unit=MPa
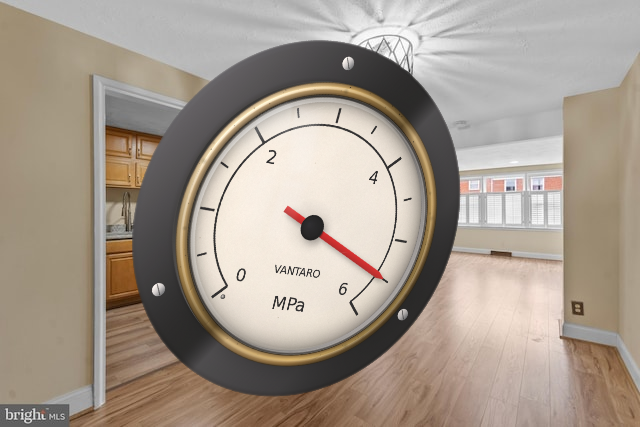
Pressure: value=5.5 unit=MPa
